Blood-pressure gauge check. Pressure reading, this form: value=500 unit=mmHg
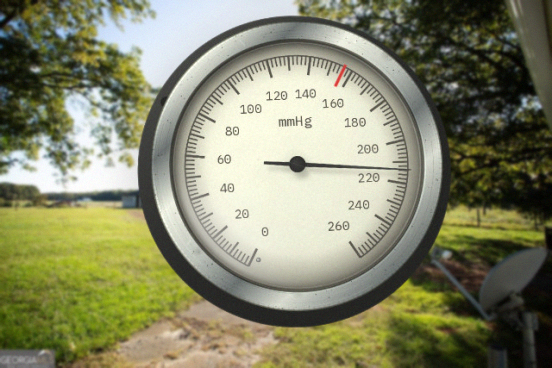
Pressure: value=214 unit=mmHg
